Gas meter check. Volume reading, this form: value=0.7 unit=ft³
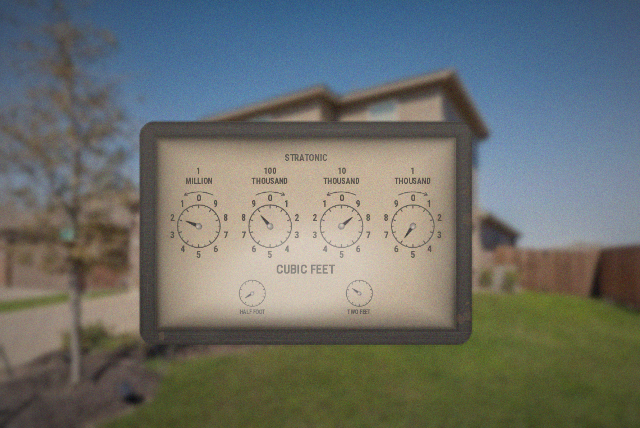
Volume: value=188600 unit=ft³
